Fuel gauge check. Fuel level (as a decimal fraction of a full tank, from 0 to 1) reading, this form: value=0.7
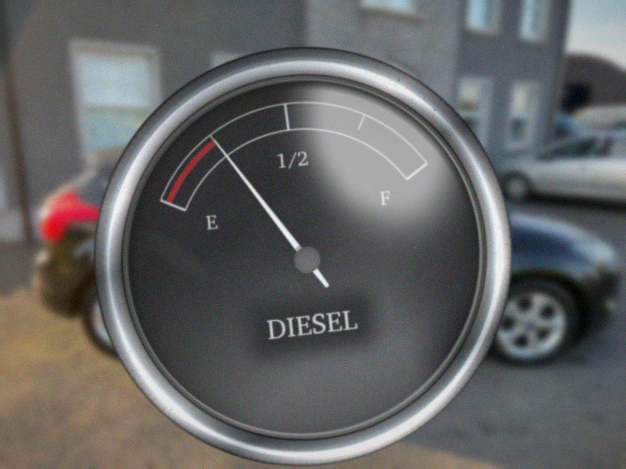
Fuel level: value=0.25
